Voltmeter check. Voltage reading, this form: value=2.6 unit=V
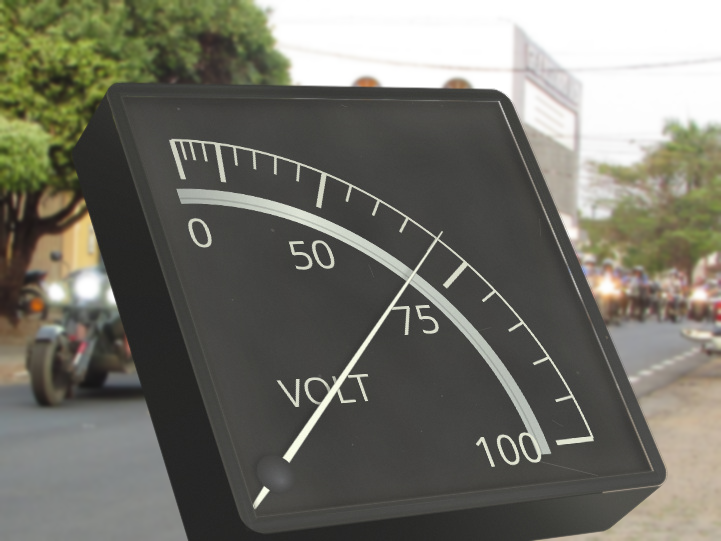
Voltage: value=70 unit=V
